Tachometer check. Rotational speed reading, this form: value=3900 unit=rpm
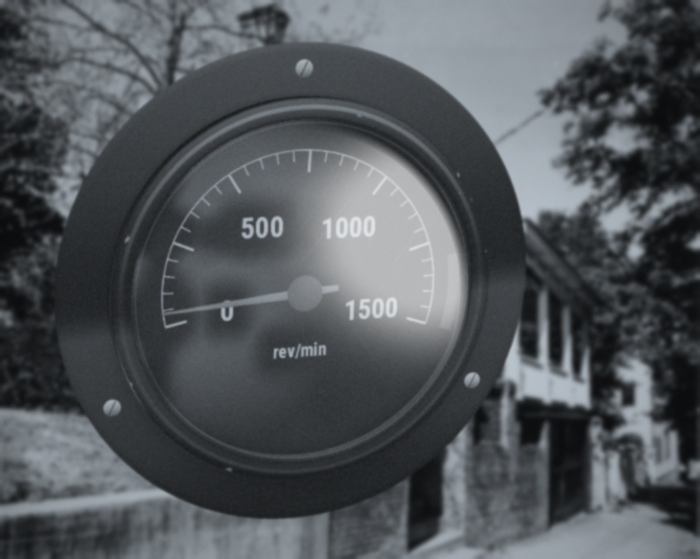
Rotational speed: value=50 unit=rpm
